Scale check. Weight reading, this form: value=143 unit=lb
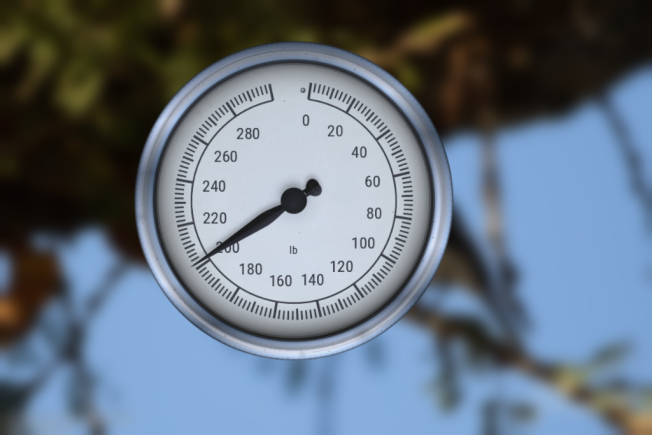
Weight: value=202 unit=lb
